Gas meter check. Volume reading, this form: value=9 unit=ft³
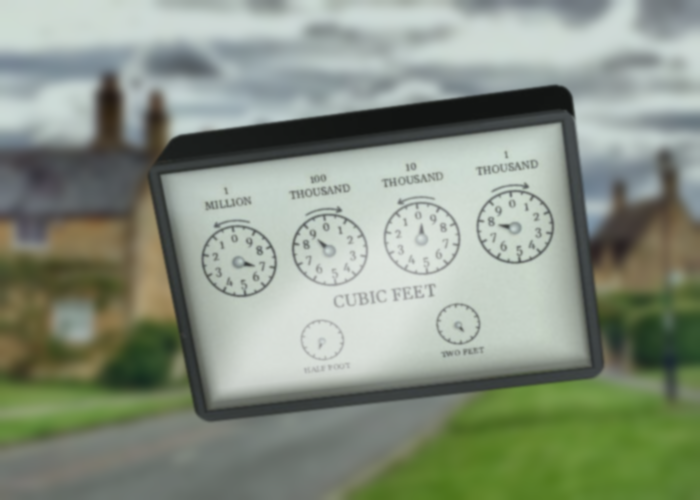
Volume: value=689800 unit=ft³
